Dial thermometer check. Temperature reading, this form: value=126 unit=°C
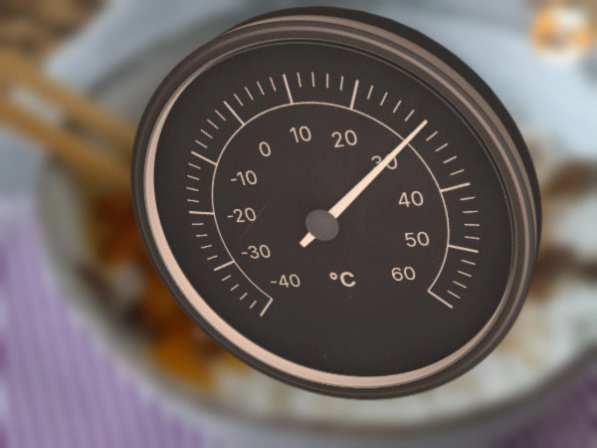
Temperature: value=30 unit=°C
